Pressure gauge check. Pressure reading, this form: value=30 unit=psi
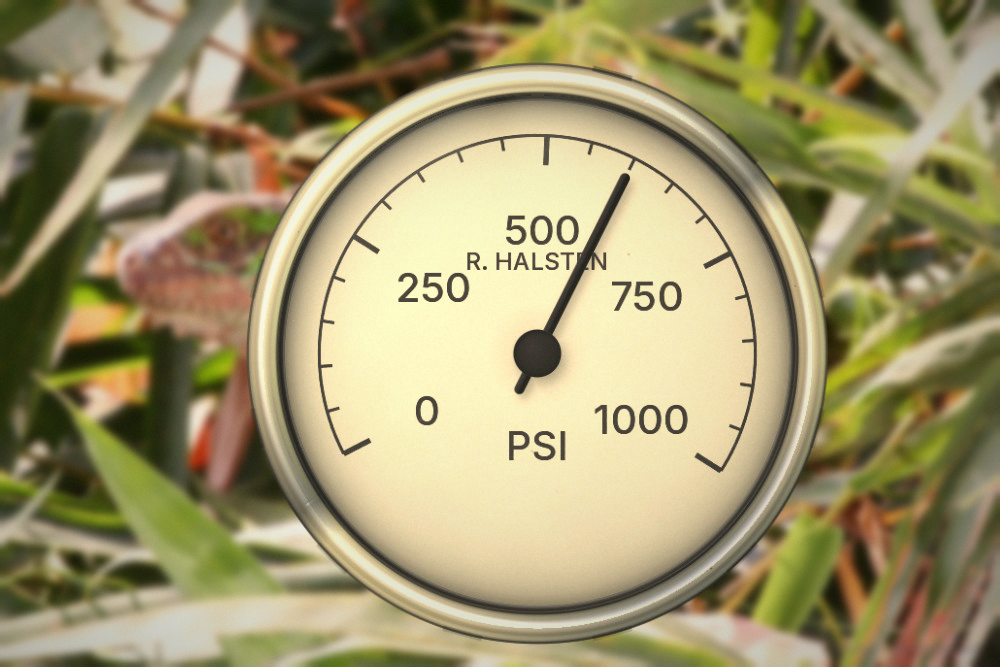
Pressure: value=600 unit=psi
